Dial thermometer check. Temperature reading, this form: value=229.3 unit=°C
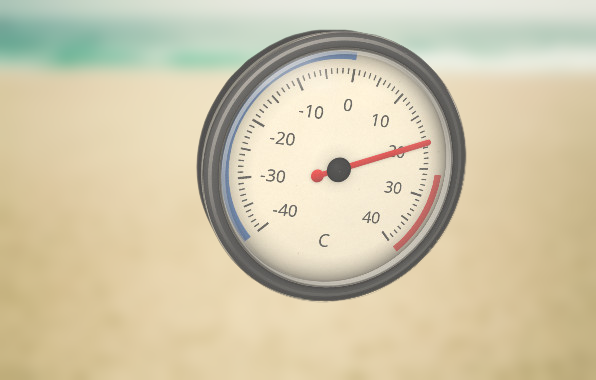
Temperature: value=20 unit=°C
